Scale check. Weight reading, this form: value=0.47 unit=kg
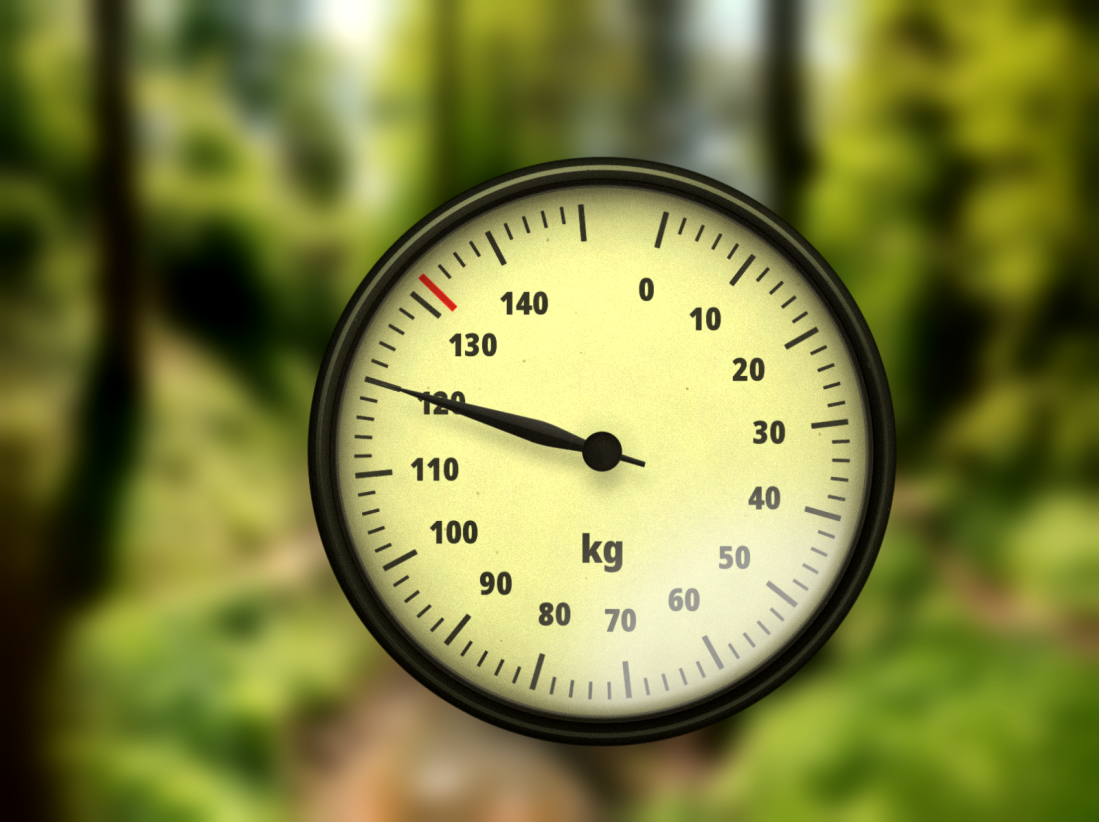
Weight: value=120 unit=kg
